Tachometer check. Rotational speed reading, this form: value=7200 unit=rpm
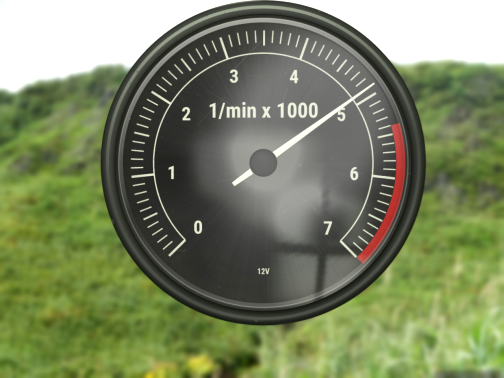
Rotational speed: value=4900 unit=rpm
